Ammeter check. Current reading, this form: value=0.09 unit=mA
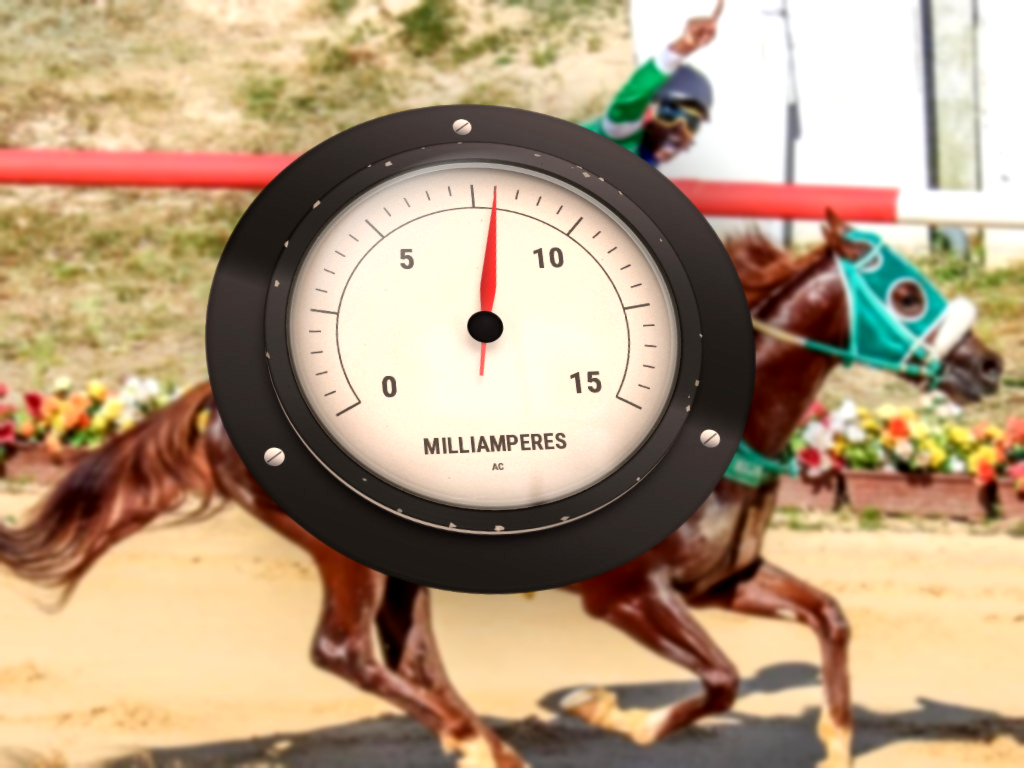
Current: value=8 unit=mA
